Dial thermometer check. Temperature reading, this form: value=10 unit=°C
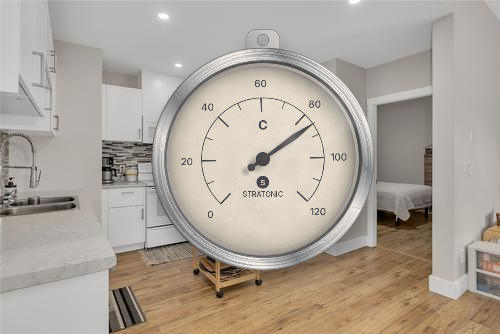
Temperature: value=85 unit=°C
